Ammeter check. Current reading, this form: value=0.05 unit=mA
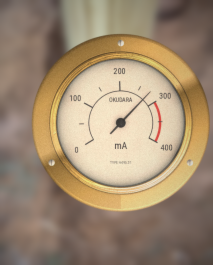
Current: value=275 unit=mA
